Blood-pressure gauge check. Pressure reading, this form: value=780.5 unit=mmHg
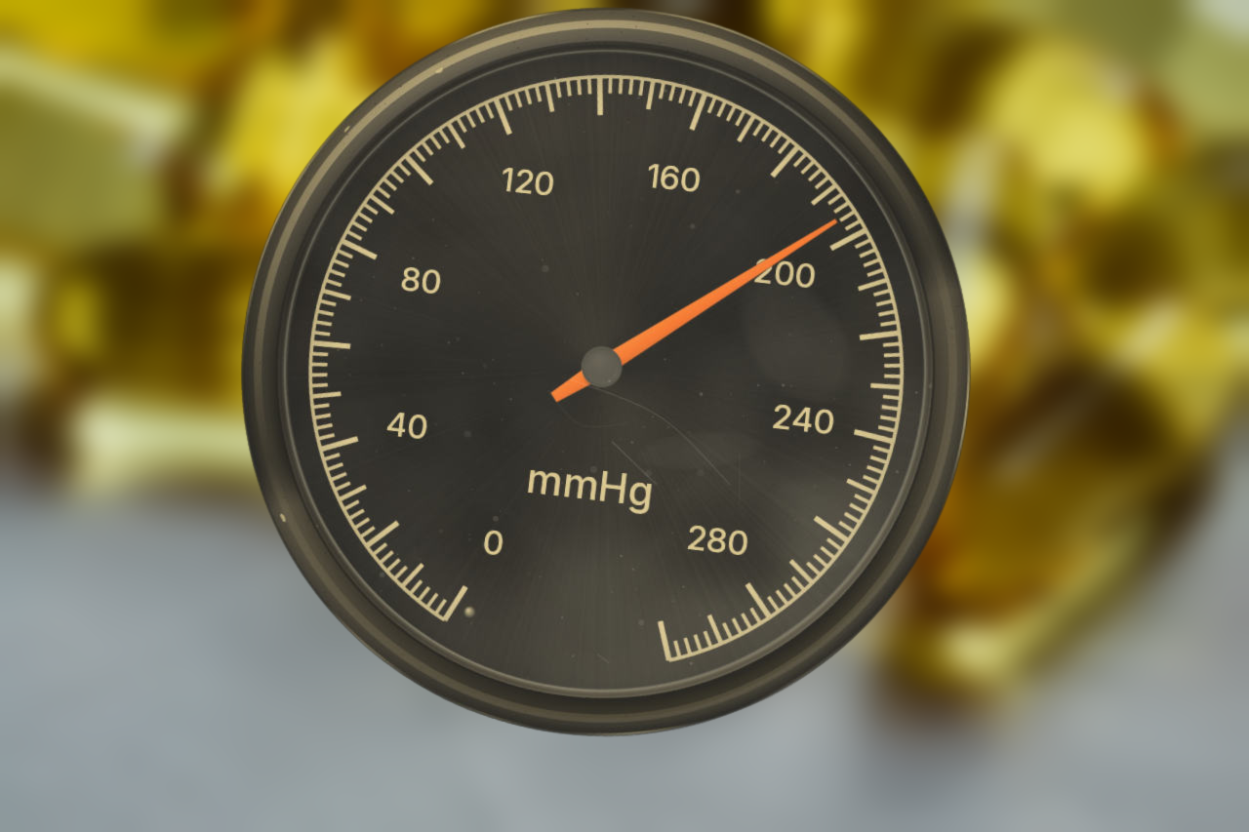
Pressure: value=196 unit=mmHg
